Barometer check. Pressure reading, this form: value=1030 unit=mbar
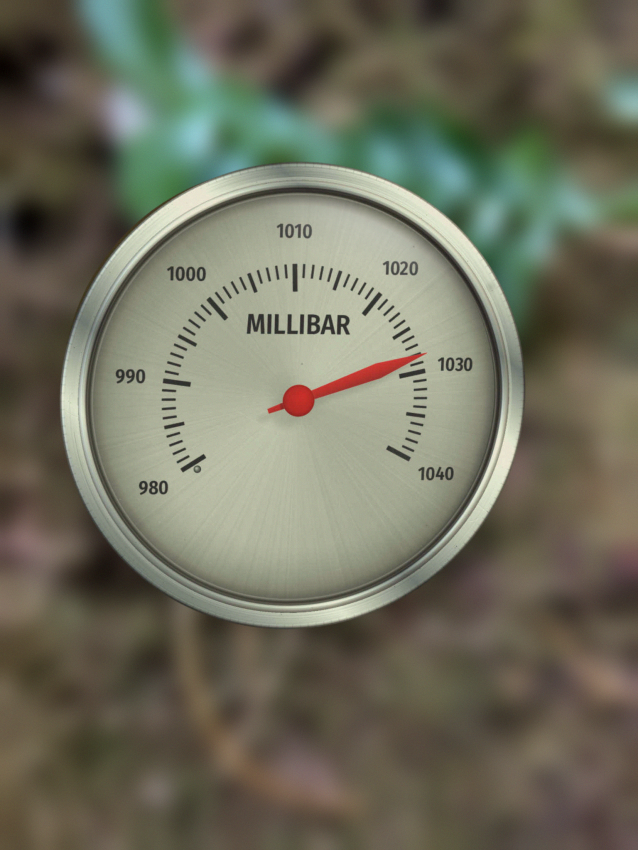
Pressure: value=1028 unit=mbar
